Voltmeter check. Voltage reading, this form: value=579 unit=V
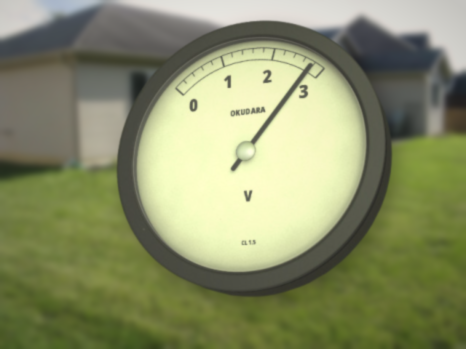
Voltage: value=2.8 unit=V
